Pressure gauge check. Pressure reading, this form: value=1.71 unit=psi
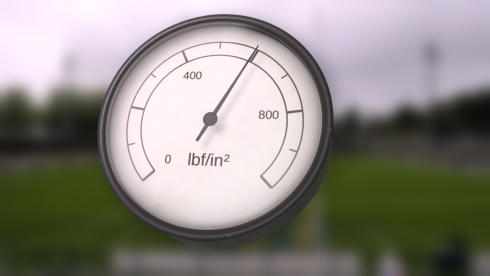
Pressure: value=600 unit=psi
